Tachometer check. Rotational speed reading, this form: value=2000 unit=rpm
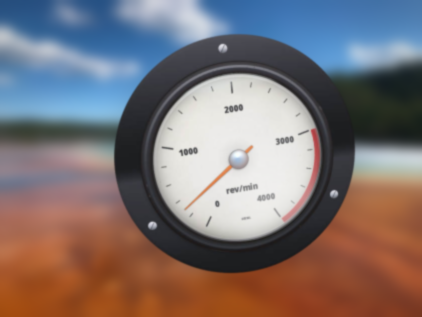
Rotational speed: value=300 unit=rpm
